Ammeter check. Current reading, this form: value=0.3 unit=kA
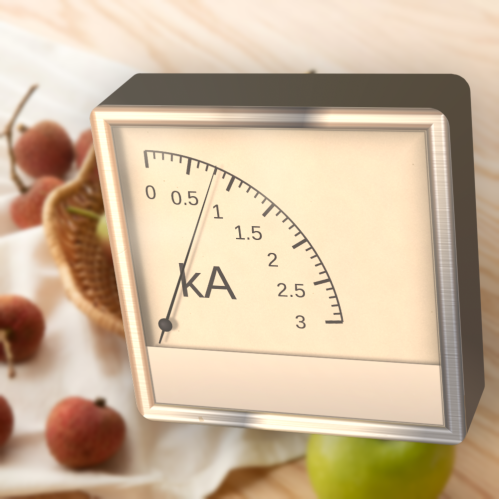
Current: value=0.8 unit=kA
